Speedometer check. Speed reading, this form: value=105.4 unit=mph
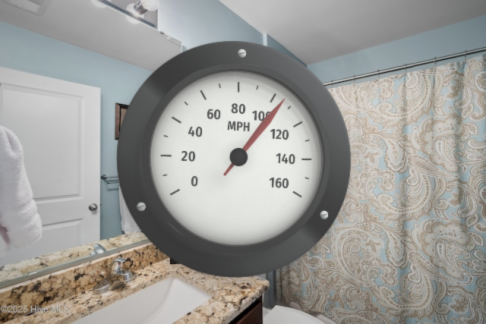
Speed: value=105 unit=mph
